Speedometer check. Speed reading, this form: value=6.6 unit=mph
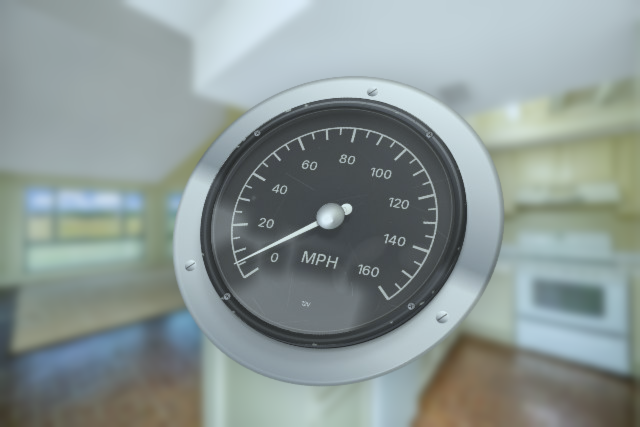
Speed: value=5 unit=mph
